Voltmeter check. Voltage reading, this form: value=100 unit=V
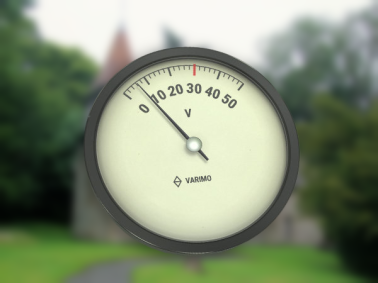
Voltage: value=6 unit=V
